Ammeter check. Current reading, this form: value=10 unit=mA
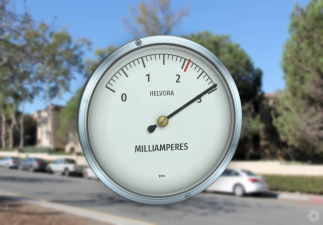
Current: value=2.9 unit=mA
